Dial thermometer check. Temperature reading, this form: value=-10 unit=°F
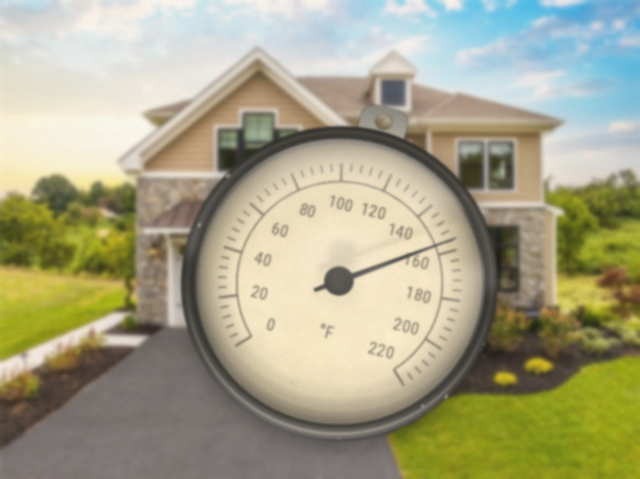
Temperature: value=156 unit=°F
